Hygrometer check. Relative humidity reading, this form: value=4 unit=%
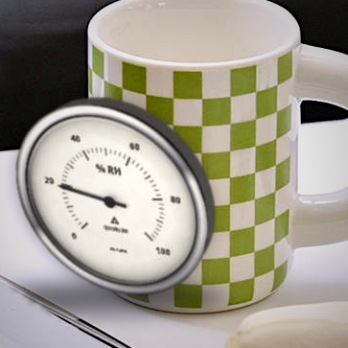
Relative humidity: value=20 unit=%
